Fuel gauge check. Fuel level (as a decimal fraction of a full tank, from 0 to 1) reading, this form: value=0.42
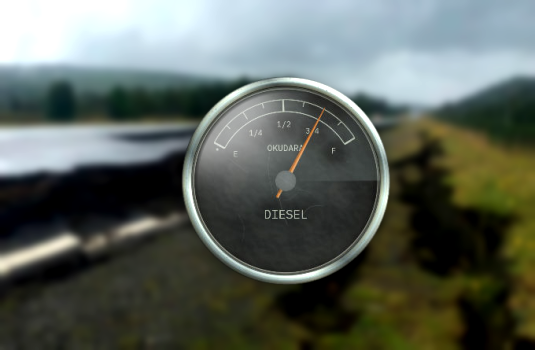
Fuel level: value=0.75
